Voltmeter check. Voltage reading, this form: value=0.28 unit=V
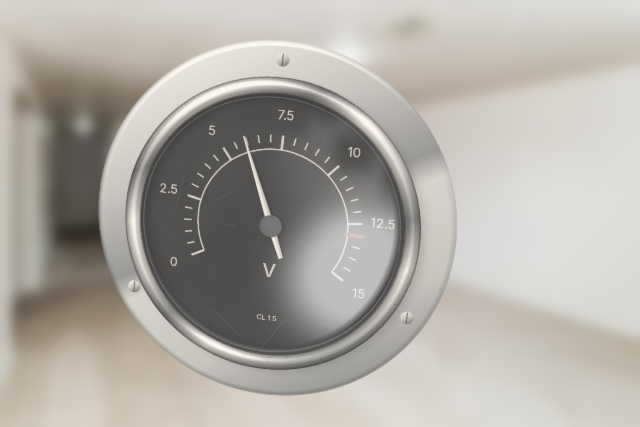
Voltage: value=6 unit=V
